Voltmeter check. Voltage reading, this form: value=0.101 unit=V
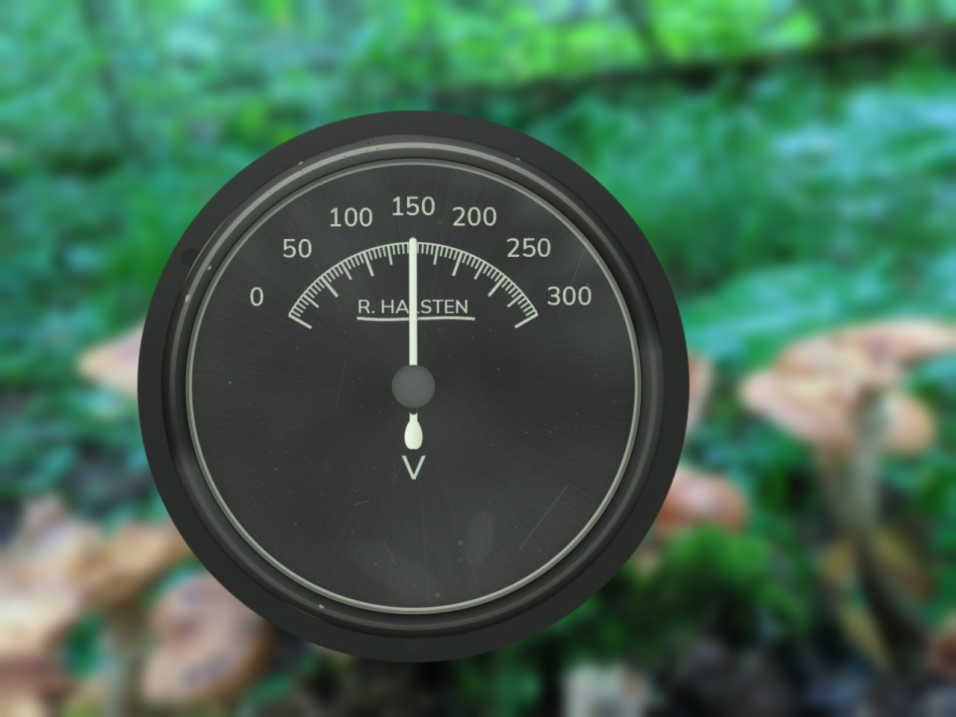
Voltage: value=150 unit=V
